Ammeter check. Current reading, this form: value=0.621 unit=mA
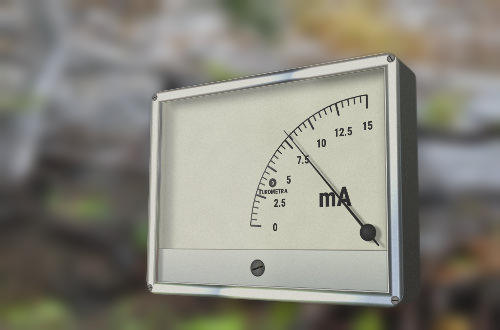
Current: value=8 unit=mA
